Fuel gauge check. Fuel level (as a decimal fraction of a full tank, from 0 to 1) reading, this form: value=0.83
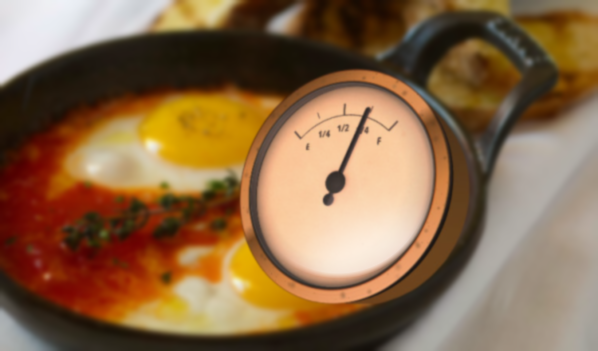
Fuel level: value=0.75
